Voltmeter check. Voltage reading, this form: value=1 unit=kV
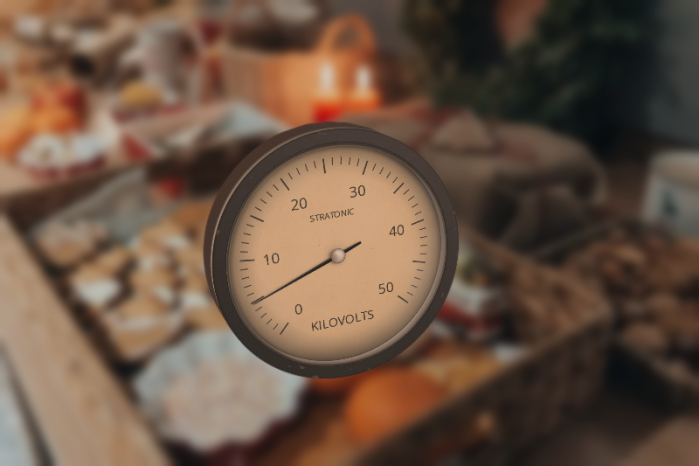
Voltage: value=5 unit=kV
